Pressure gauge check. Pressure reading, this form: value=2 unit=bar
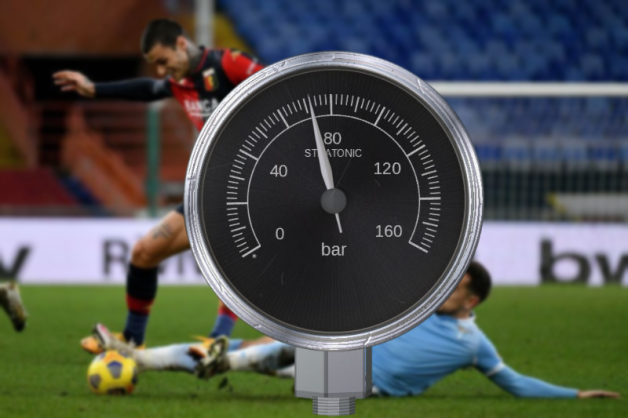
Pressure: value=72 unit=bar
